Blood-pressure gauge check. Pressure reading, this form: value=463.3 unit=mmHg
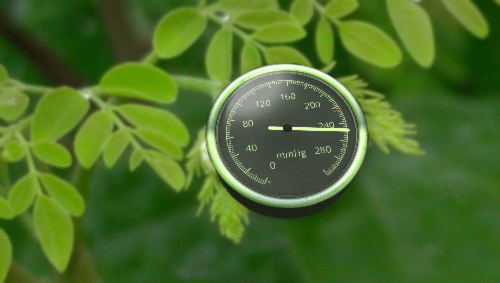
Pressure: value=250 unit=mmHg
